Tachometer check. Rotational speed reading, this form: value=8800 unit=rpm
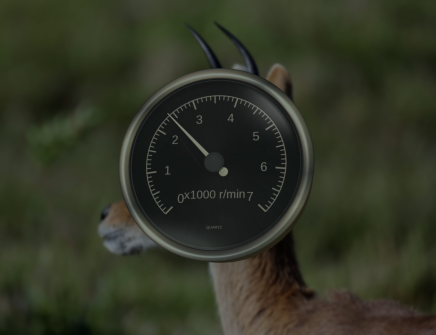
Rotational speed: value=2400 unit=rpm
